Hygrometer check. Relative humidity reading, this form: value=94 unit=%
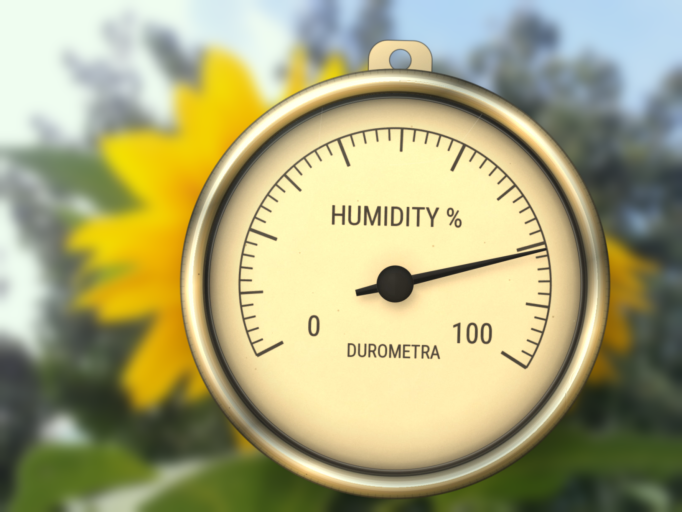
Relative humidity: value=81 unit=%
